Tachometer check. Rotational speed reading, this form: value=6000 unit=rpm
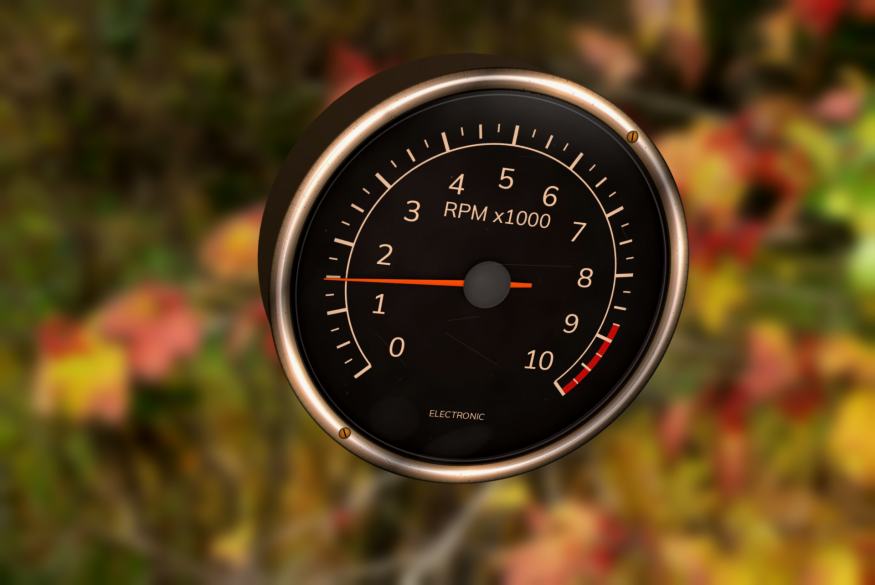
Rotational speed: value=1500 unit=rpm
